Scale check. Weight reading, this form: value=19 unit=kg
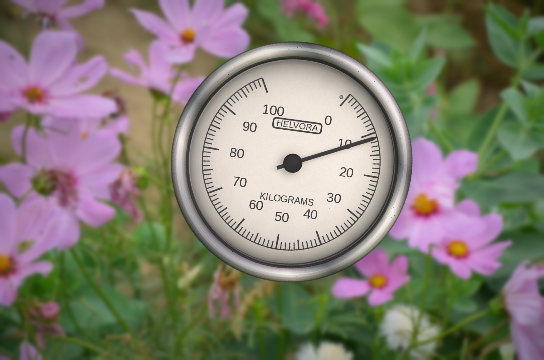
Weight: value=11 unit=kg
